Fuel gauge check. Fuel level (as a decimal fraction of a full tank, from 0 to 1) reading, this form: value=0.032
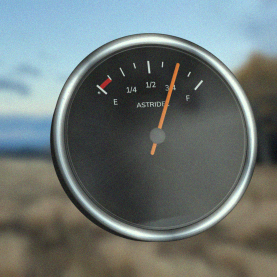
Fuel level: value=0.75
